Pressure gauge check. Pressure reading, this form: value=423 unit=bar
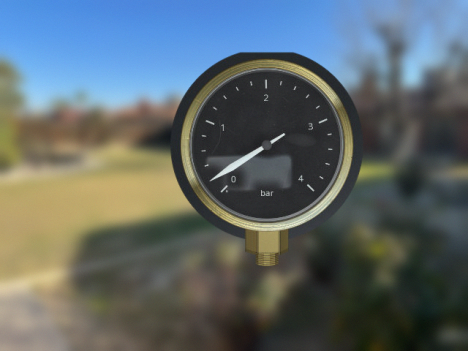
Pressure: value=0.2 unit=bar
